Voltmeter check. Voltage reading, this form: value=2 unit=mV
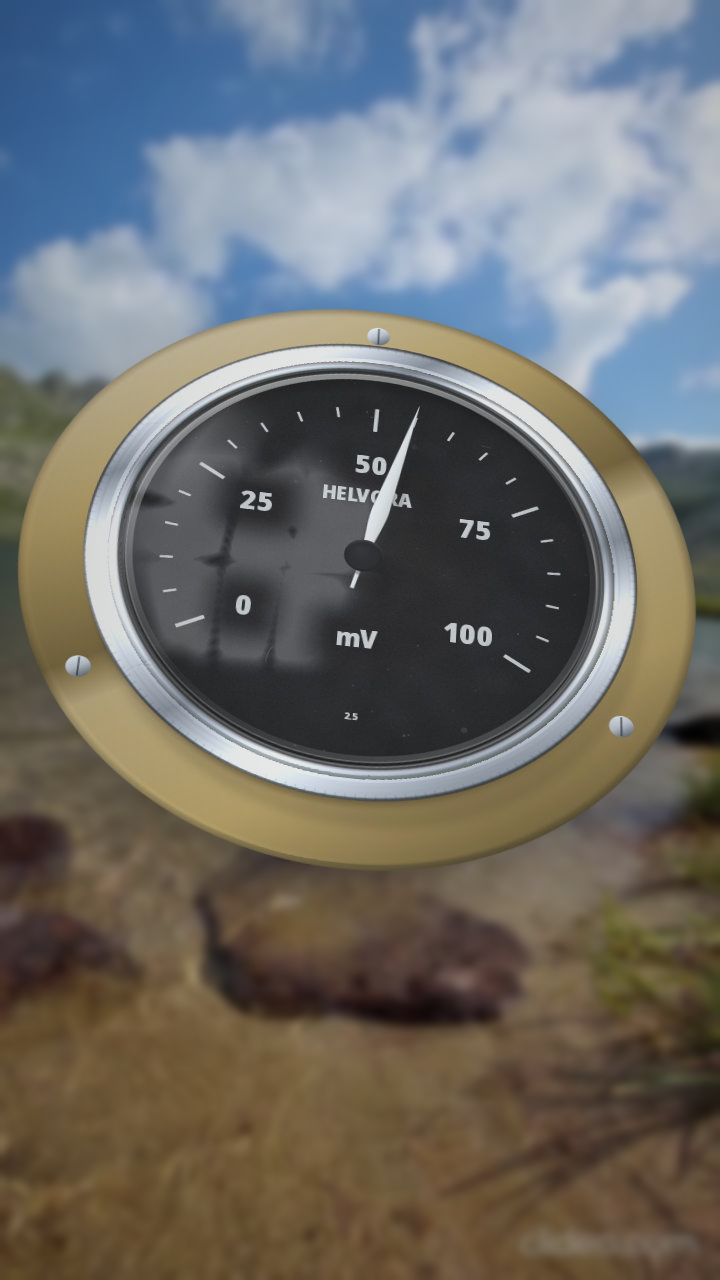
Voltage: value=55 unit=mV
